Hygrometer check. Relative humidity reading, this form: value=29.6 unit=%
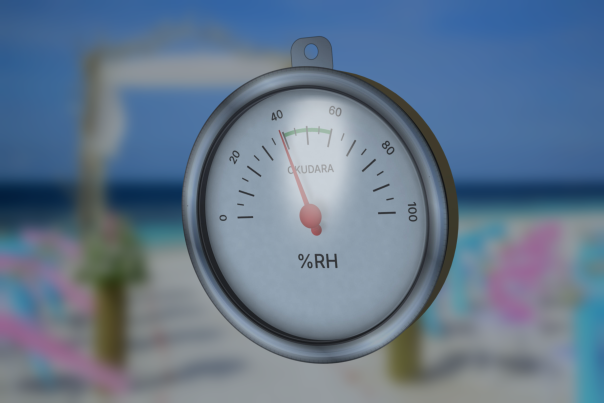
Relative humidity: value=40 unit=%
